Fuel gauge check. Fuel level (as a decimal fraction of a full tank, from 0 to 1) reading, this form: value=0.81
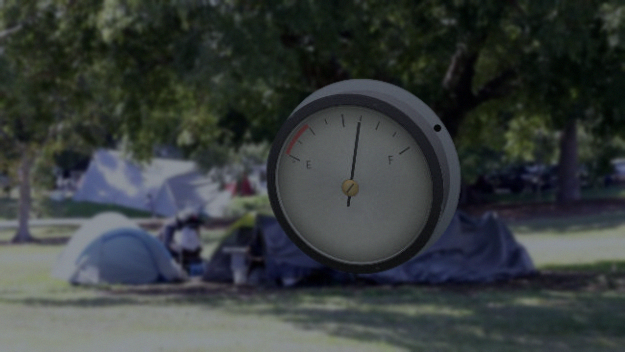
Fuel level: value=0.625
